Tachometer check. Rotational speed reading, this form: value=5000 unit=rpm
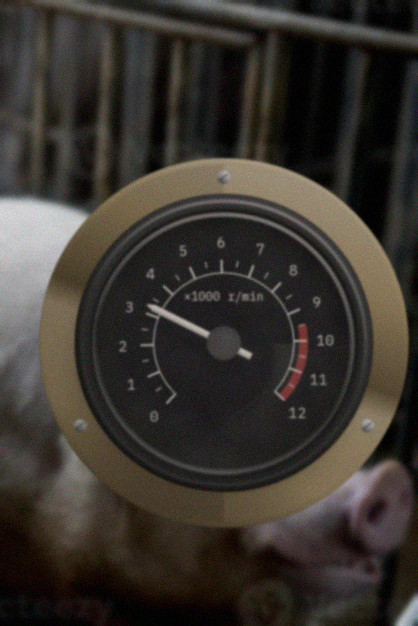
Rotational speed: value=3250 unit=rpm
